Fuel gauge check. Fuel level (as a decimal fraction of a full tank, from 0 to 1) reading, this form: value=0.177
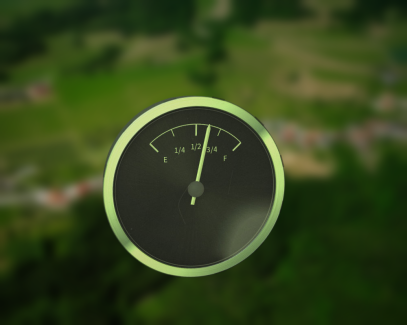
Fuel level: value=0.625
